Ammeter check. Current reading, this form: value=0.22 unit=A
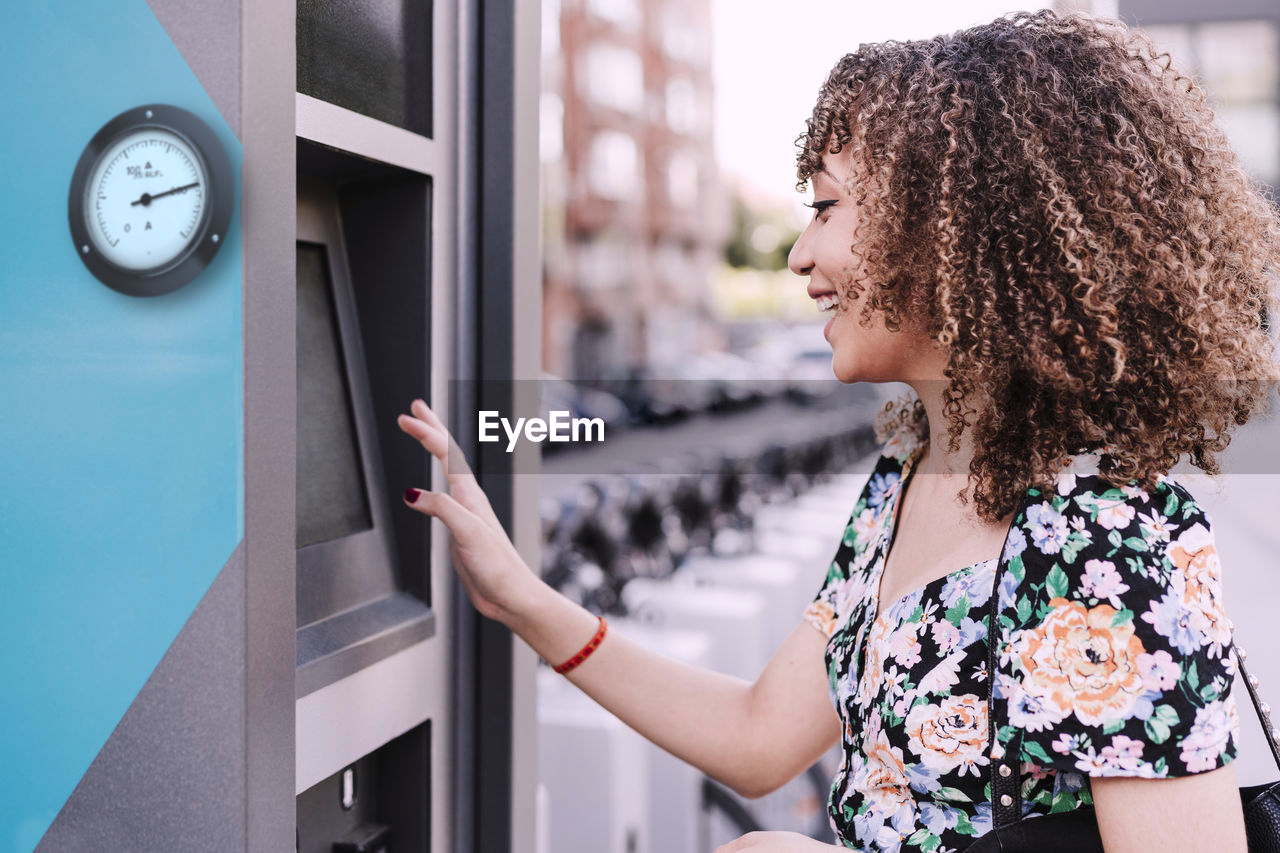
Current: value=200 unit=A
